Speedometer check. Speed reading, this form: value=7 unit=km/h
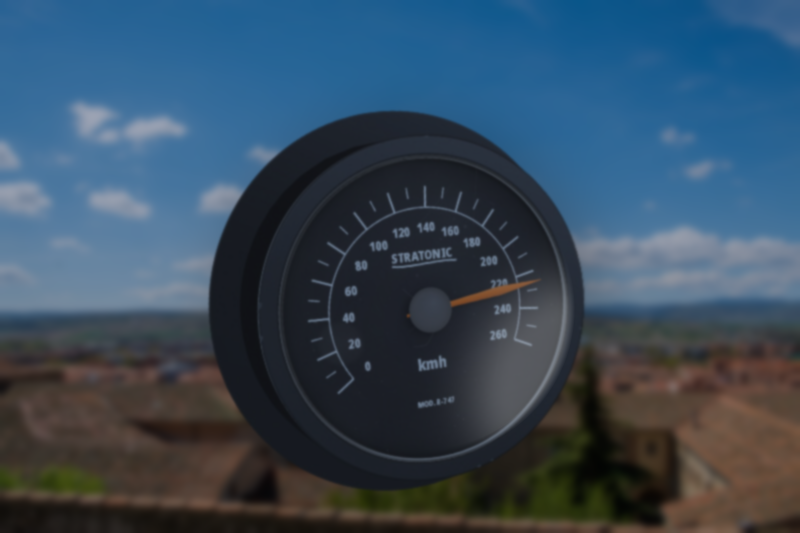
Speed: value=225 unit=km/h
